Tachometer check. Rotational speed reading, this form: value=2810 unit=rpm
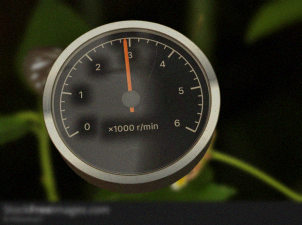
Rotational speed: value=2900 unit=rpm
